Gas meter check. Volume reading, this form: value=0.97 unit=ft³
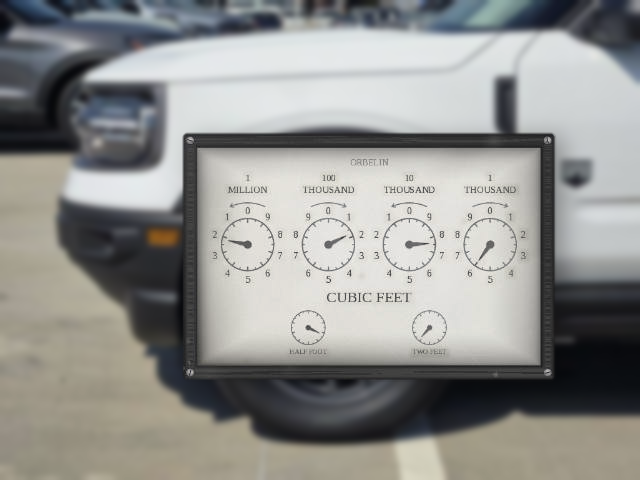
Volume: value=217600 unit=ft³
